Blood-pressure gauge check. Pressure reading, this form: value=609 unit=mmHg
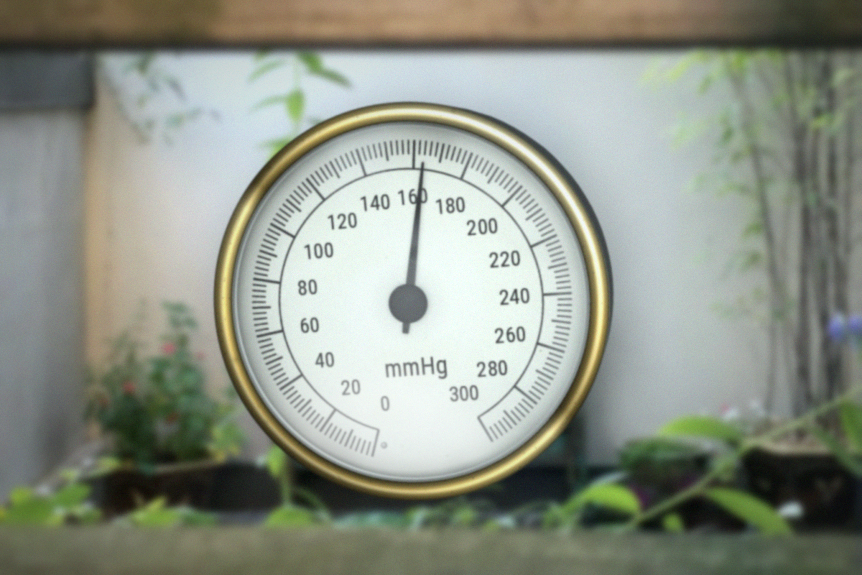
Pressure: value=164 unit=mmHg
